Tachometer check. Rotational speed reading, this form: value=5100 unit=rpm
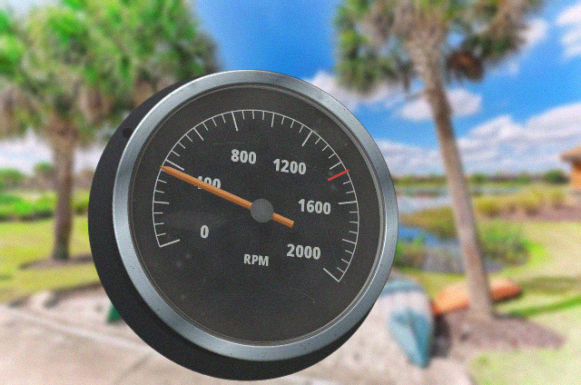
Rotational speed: value=350 unit=rpm
